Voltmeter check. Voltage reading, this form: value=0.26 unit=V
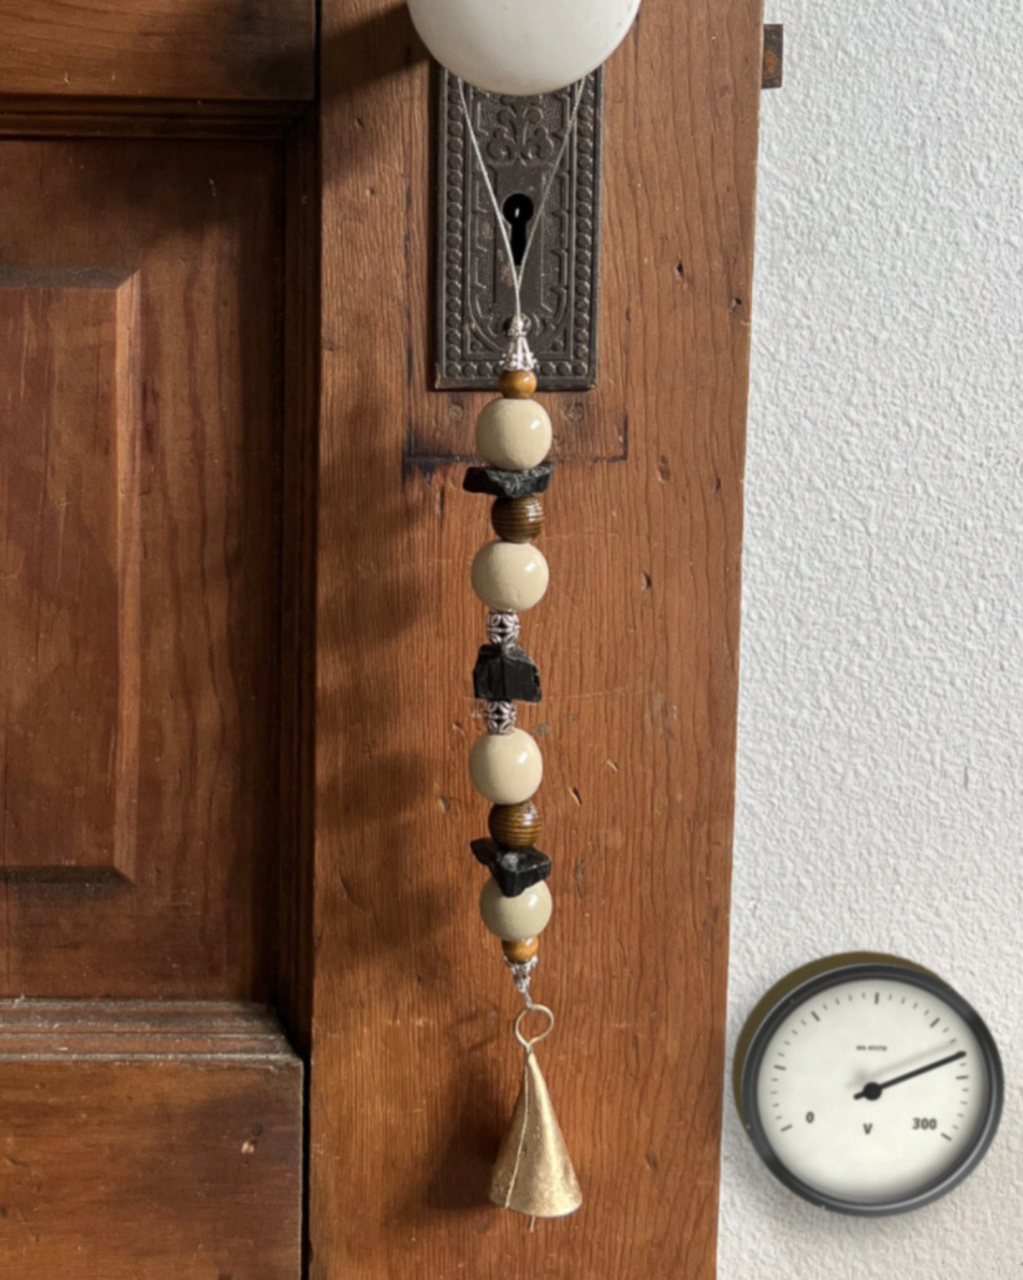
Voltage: value=230 unit=V
